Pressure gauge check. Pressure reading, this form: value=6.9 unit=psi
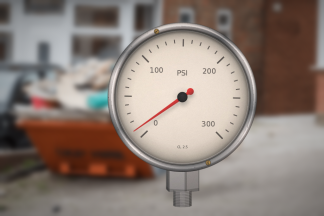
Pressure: value=10 unit=psi
